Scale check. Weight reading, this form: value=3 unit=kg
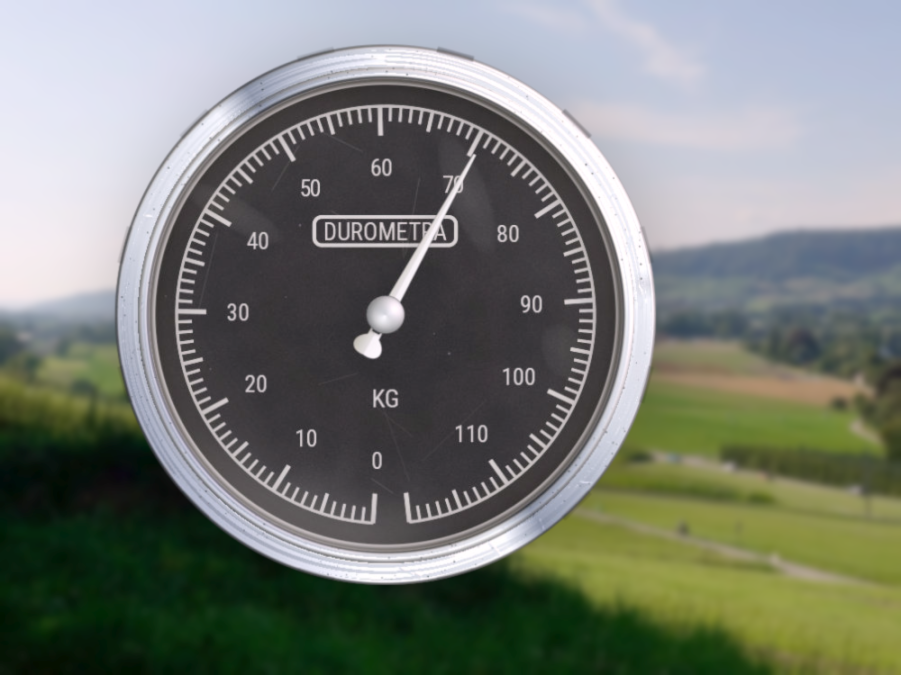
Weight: value=70.5 unit=kg
